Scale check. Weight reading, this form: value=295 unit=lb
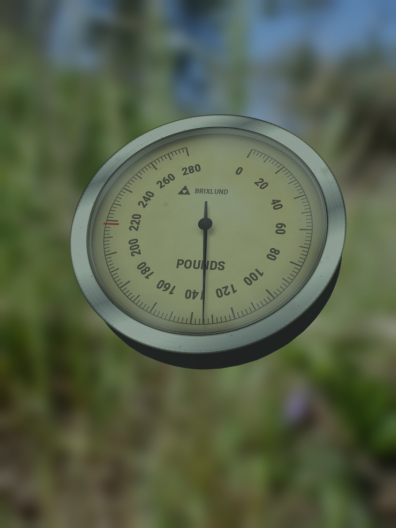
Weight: value=134 unit=lb
